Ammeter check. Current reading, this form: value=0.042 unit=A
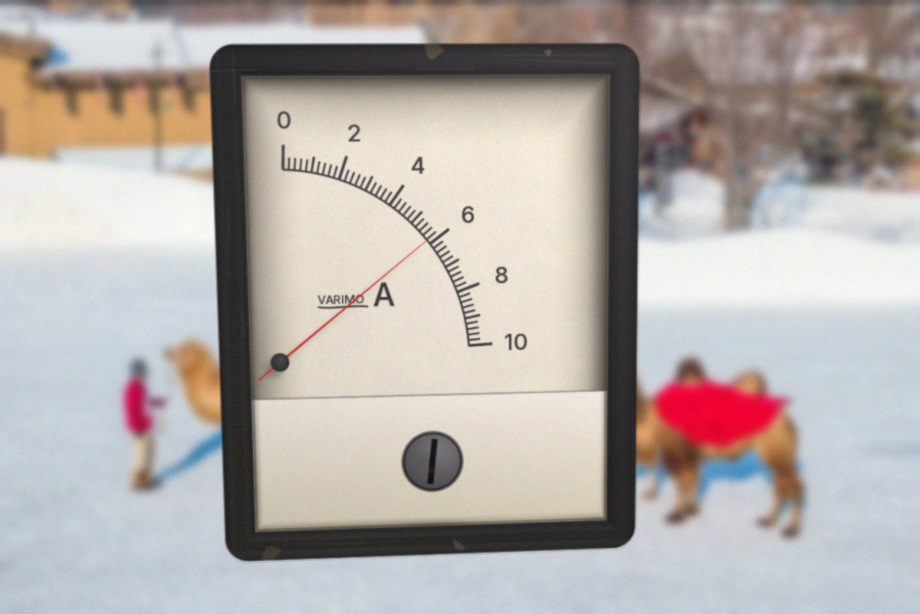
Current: value=5.8 unit=A
